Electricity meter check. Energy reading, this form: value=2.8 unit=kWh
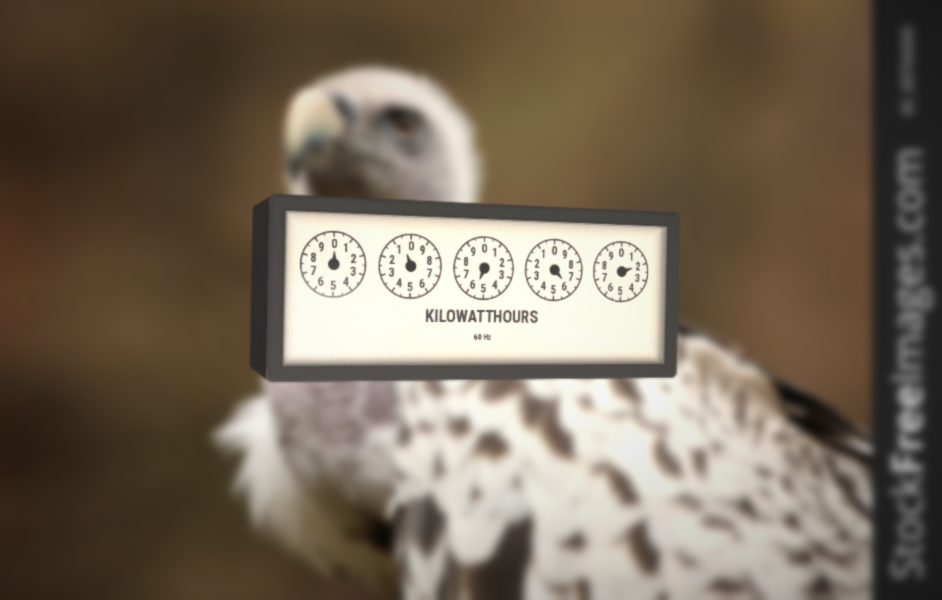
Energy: value=562 unit=kWh
